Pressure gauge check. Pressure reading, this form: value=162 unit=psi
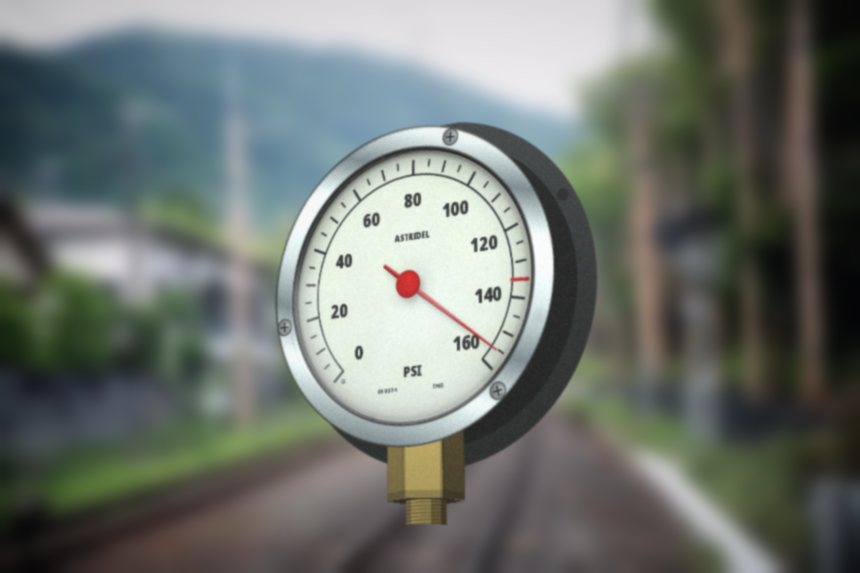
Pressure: value=155 unit=psi
